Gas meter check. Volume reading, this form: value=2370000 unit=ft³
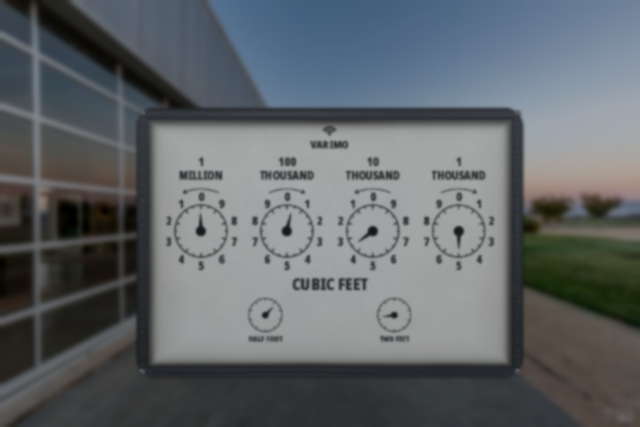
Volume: value=3500 unit=ft³
